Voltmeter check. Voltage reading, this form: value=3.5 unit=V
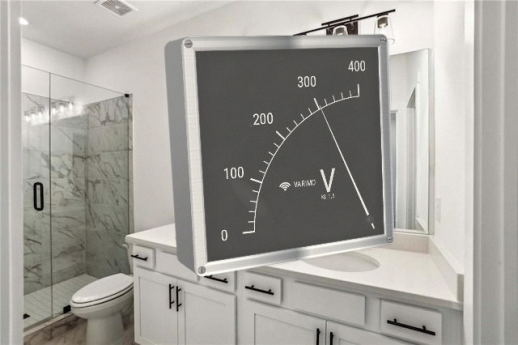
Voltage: value=300 unit=V
